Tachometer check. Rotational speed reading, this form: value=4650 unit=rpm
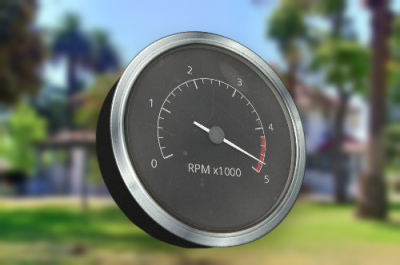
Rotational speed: value=4800 unit=rpm
